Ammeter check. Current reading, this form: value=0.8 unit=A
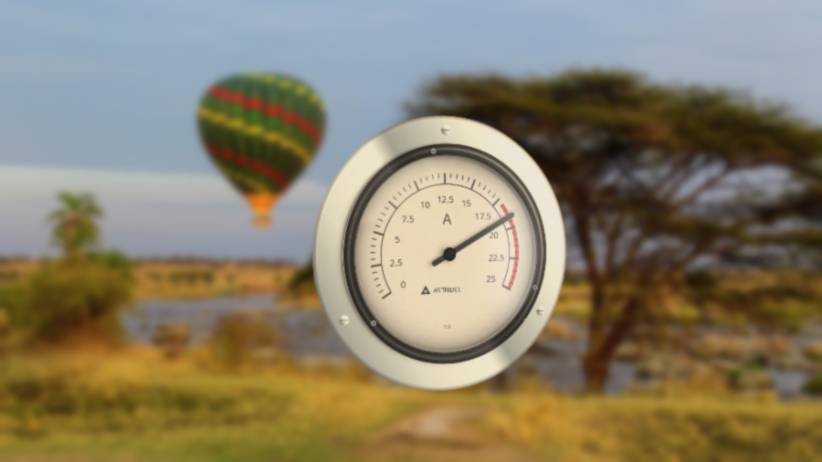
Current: value=19 unit=A
